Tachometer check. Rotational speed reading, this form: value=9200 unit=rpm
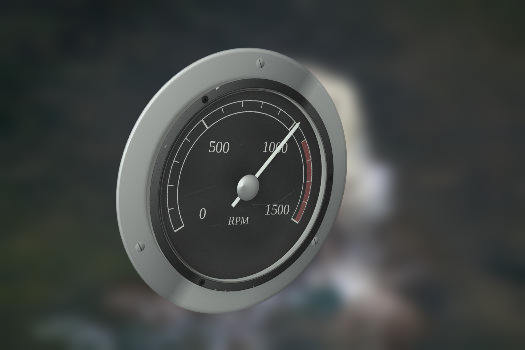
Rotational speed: value=1000 unit=rpm
